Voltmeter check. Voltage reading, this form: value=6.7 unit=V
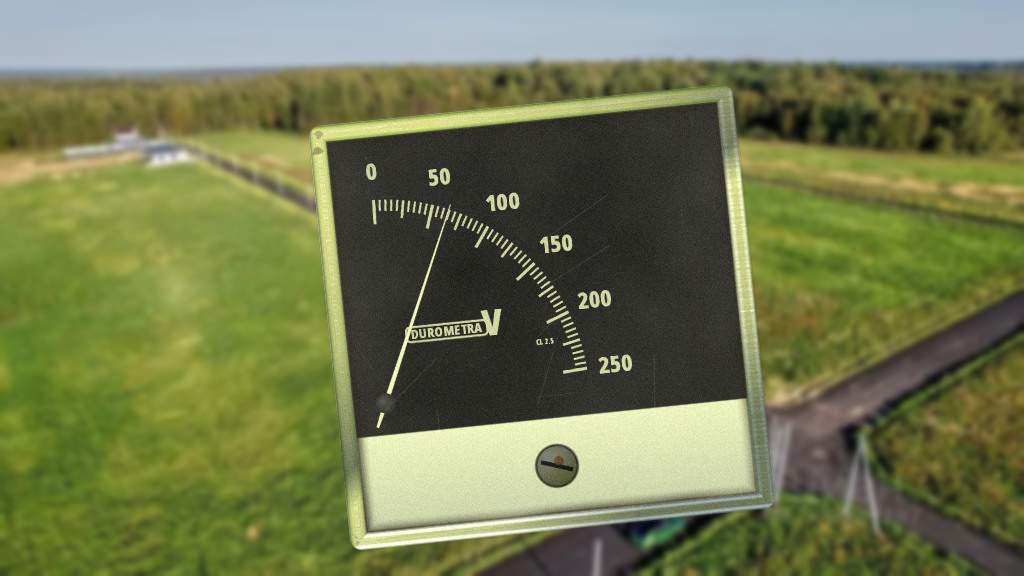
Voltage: value=65 unit=V
